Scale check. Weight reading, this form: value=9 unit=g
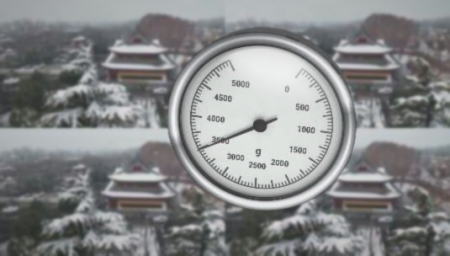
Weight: value=3500 unit=g
